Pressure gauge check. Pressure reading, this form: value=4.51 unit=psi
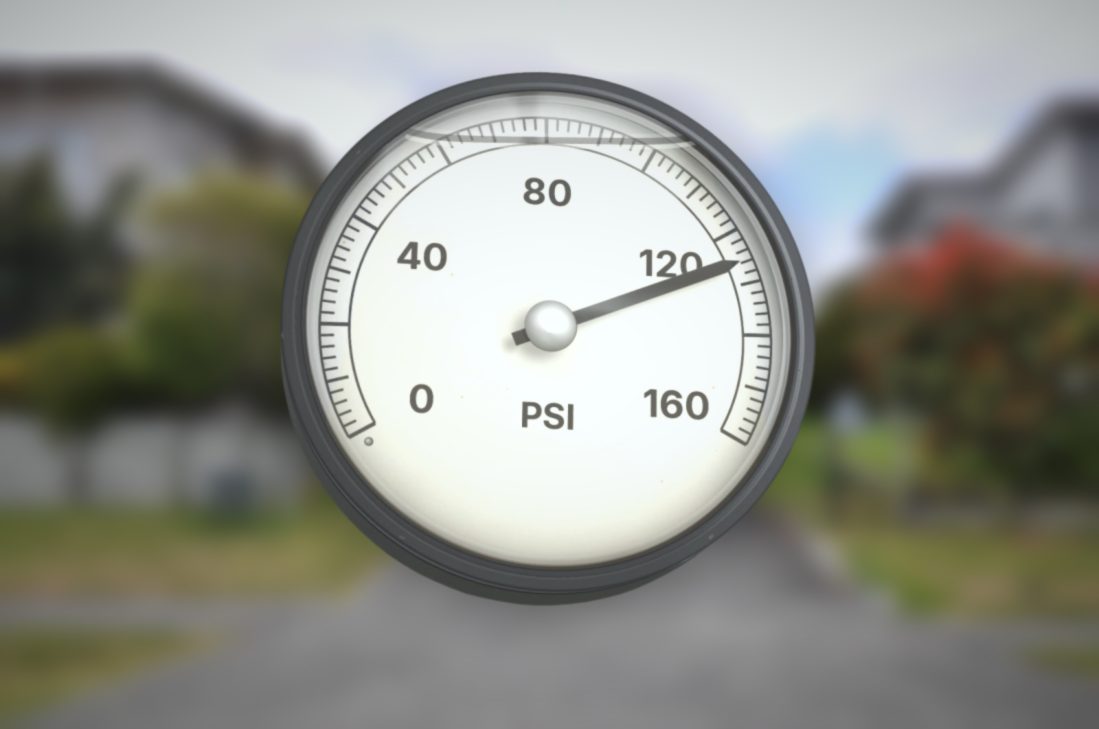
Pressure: value=126 unit=psi
